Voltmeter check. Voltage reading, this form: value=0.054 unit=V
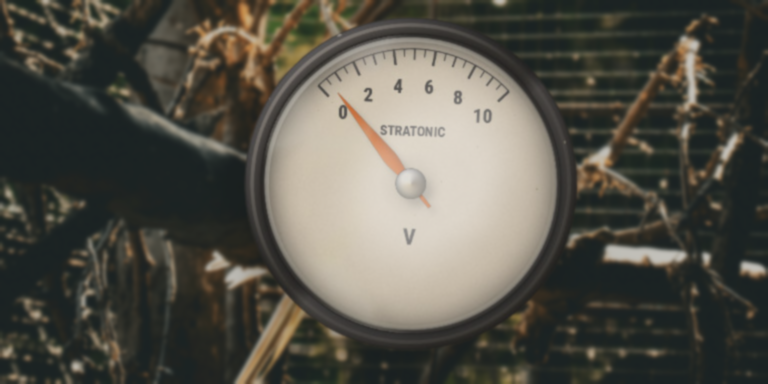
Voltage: value=0.5 unit=V
